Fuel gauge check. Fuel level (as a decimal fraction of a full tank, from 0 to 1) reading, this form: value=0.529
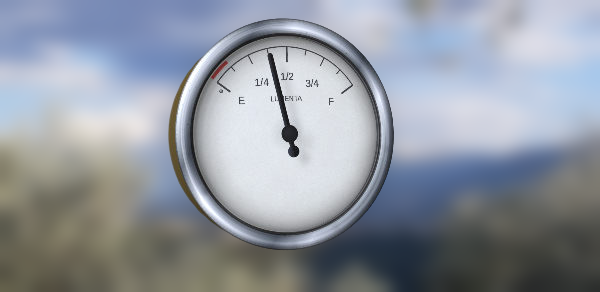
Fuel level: value=0.375
